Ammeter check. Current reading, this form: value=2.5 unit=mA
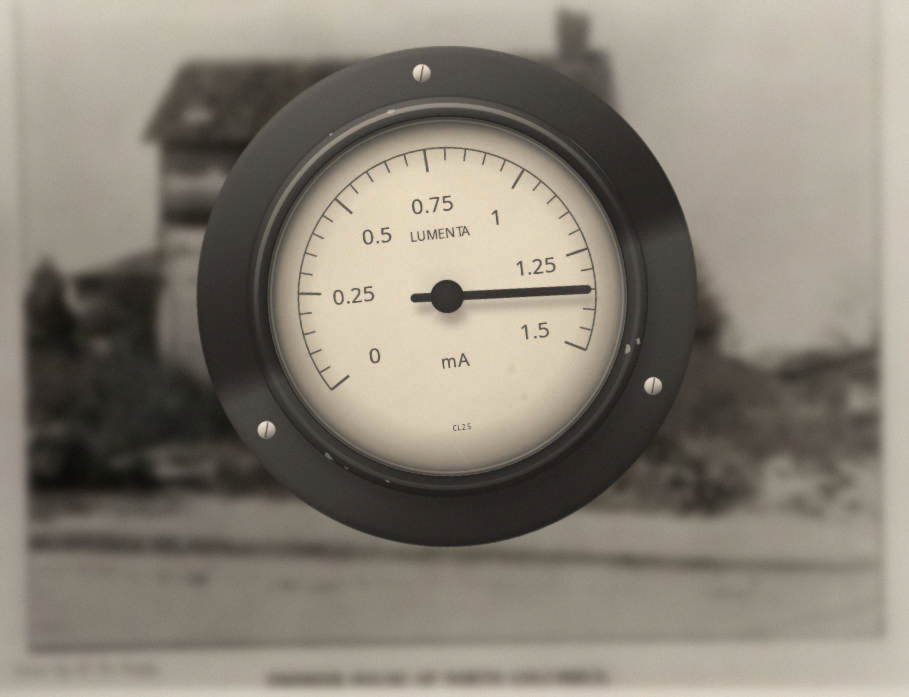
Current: value=1.35 unit=mA
